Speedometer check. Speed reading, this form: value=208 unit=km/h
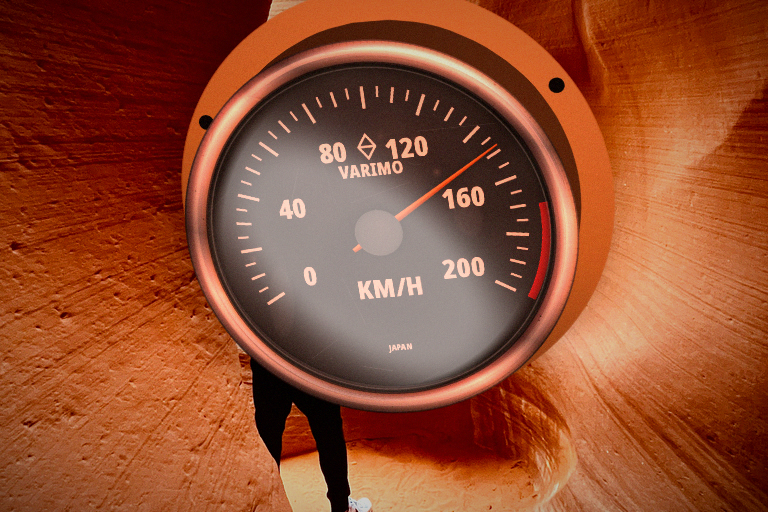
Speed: value=147.5 unit=km/h
